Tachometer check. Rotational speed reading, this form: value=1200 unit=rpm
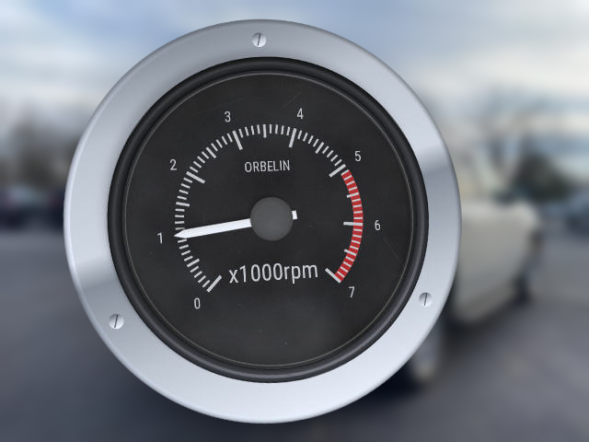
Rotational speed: value=1000 unit=rpm
